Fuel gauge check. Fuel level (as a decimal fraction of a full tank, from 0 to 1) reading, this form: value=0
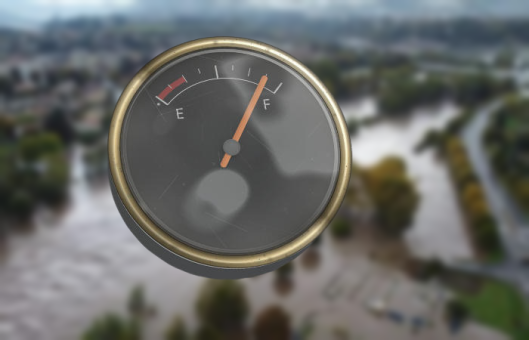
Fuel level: value=0.875
